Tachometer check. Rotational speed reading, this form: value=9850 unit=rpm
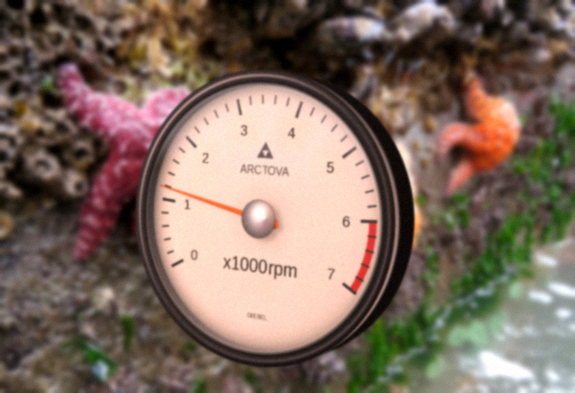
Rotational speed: value=1200 unit=rpm
